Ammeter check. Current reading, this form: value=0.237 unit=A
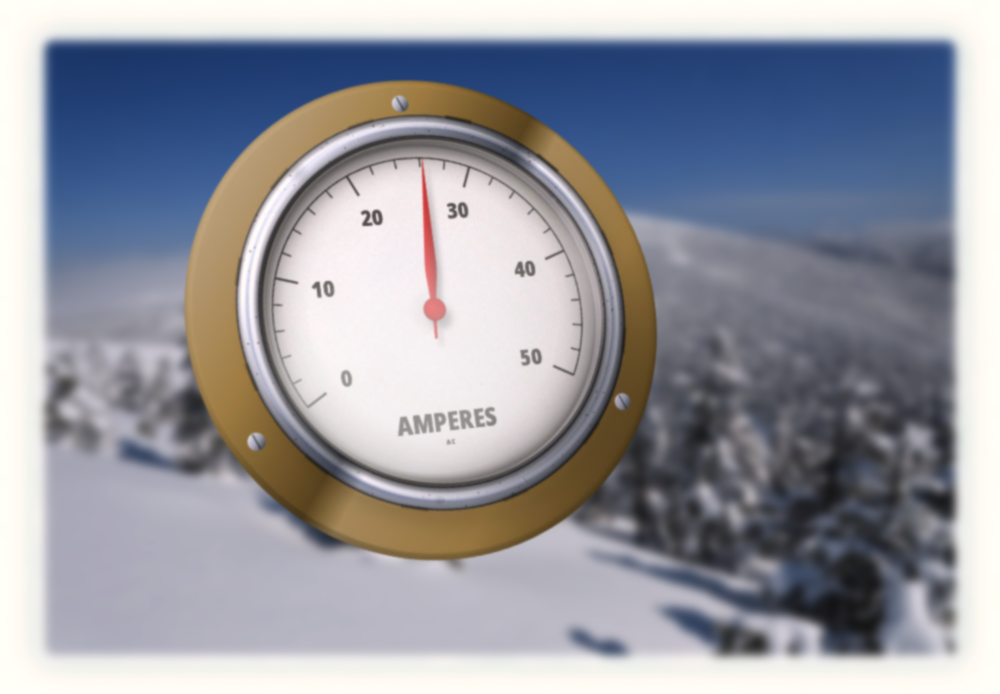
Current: value=26 unit=A
